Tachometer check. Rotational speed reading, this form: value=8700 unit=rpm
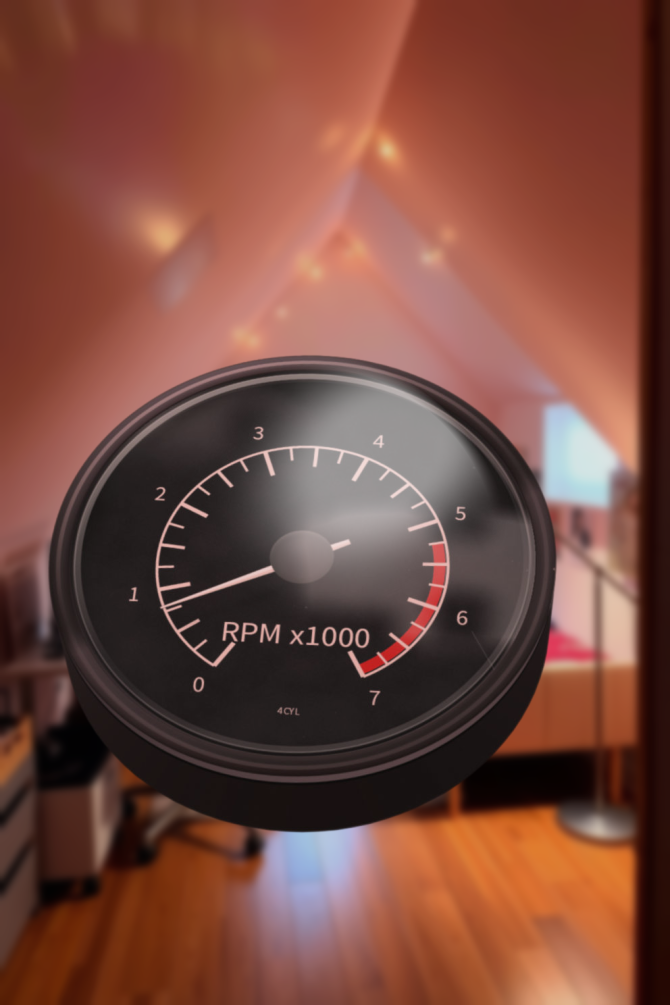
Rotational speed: value=750 unit=rpm
